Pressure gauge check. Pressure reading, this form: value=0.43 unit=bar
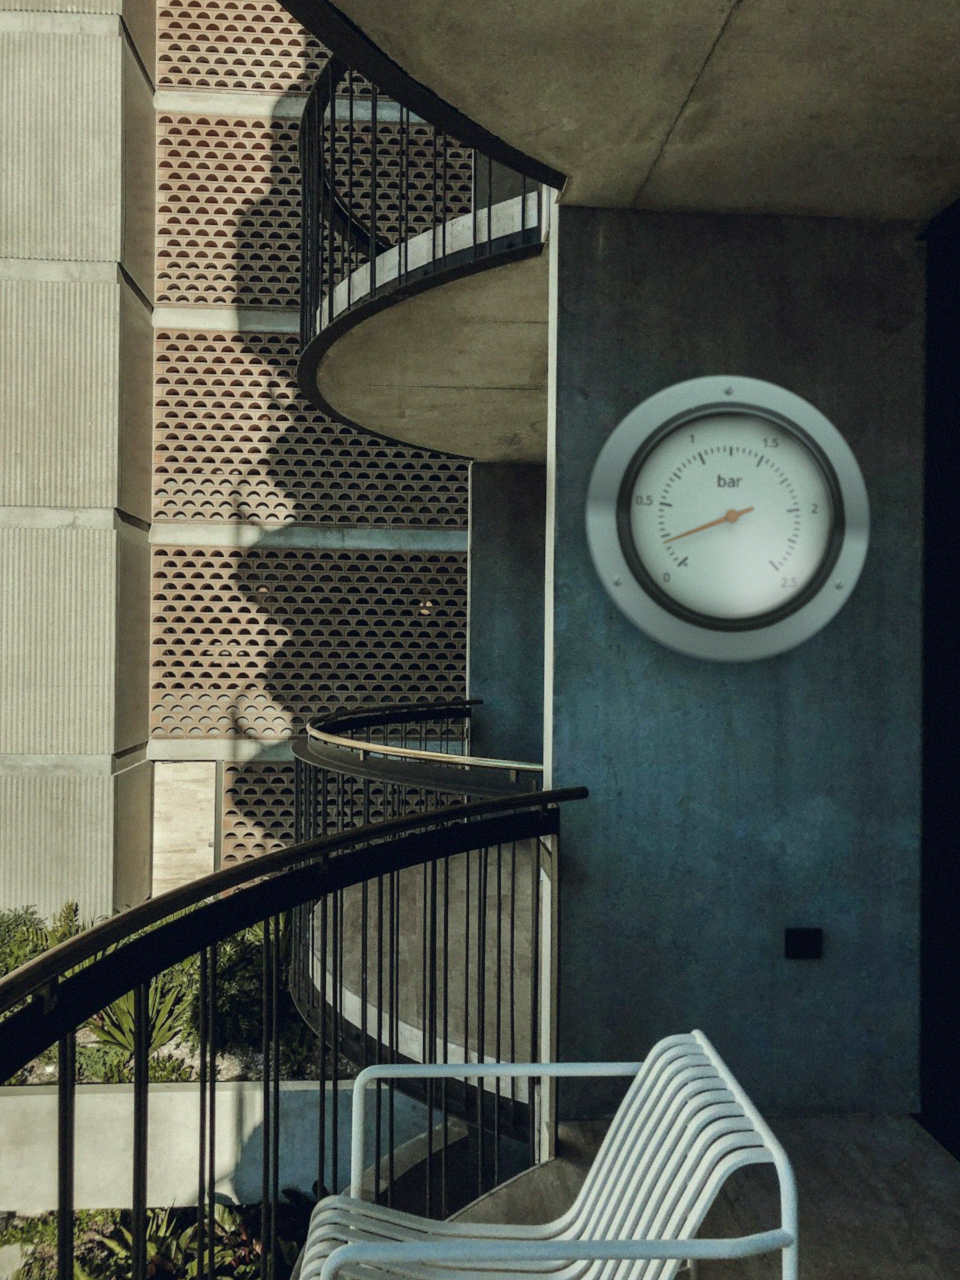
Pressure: value=0.2 unit=bar
